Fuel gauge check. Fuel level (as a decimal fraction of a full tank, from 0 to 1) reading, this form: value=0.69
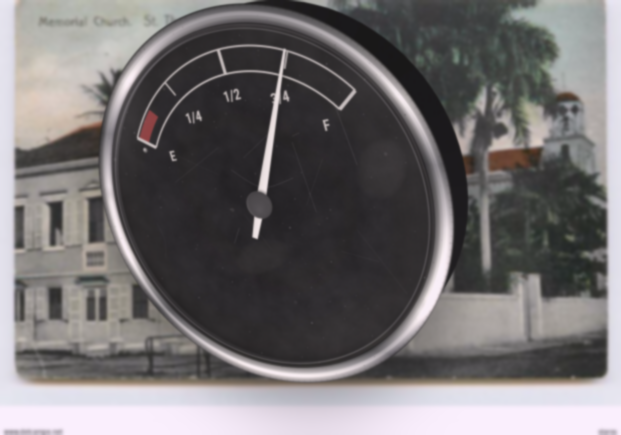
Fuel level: value=0.75
